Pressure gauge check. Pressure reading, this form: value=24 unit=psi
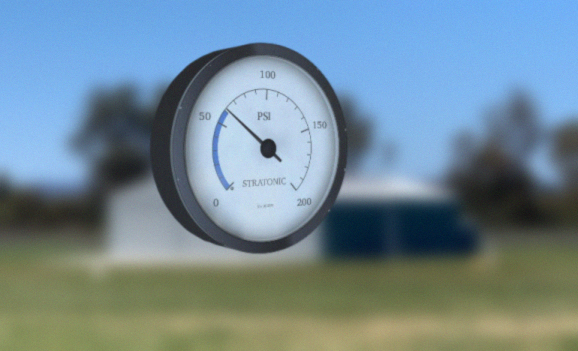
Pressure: value=60 unit=psi
